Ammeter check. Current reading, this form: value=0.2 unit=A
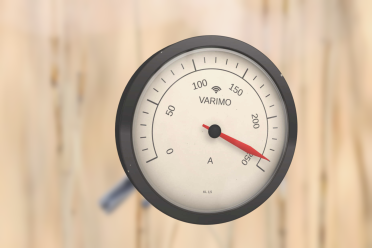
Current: value=240 unit=A
